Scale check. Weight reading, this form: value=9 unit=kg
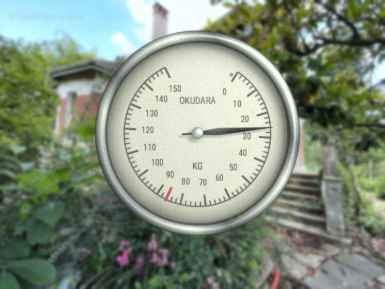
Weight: value=26 unit=kg
